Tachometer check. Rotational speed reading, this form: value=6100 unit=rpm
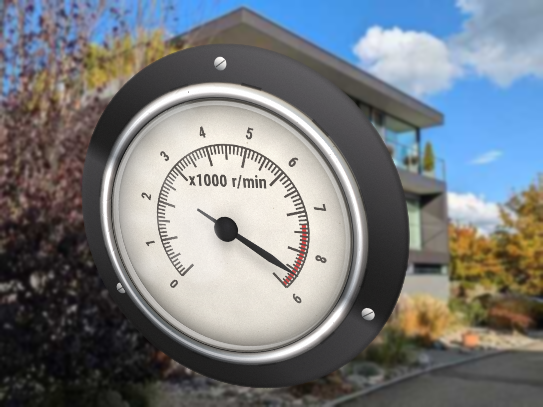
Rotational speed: value=8500 unit=rpm
